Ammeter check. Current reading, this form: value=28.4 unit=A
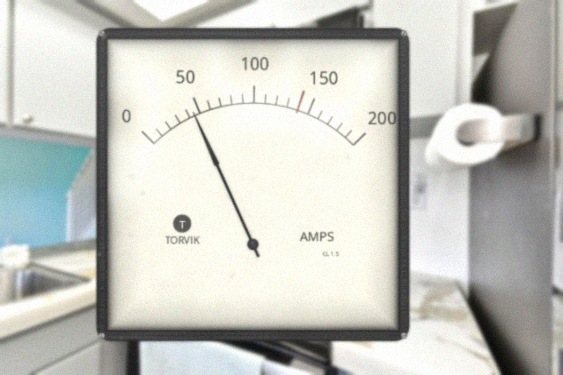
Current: value=45 unit=A
